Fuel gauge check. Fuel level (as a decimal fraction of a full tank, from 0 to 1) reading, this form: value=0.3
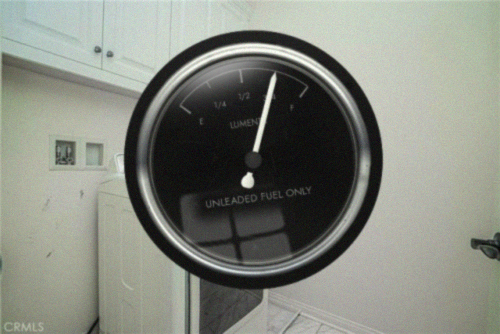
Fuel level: value=0.75
